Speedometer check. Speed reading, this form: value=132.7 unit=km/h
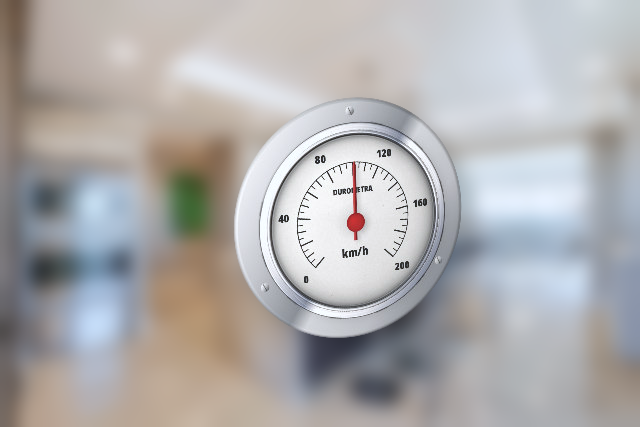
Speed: value=100 unit=km/h
